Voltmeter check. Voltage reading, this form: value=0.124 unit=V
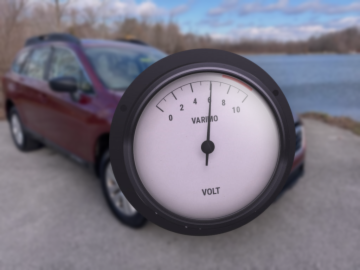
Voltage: value=6 unit=V
